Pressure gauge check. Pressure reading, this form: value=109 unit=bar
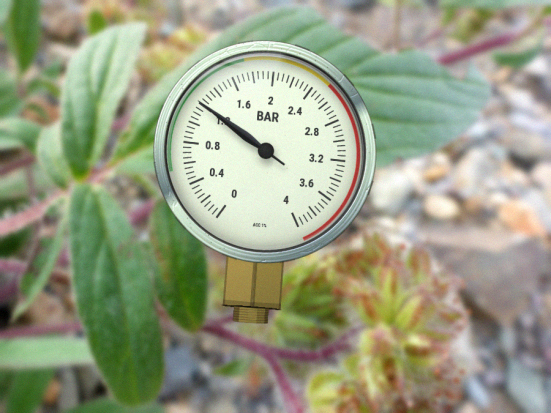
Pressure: value=1.2 unit=bar
